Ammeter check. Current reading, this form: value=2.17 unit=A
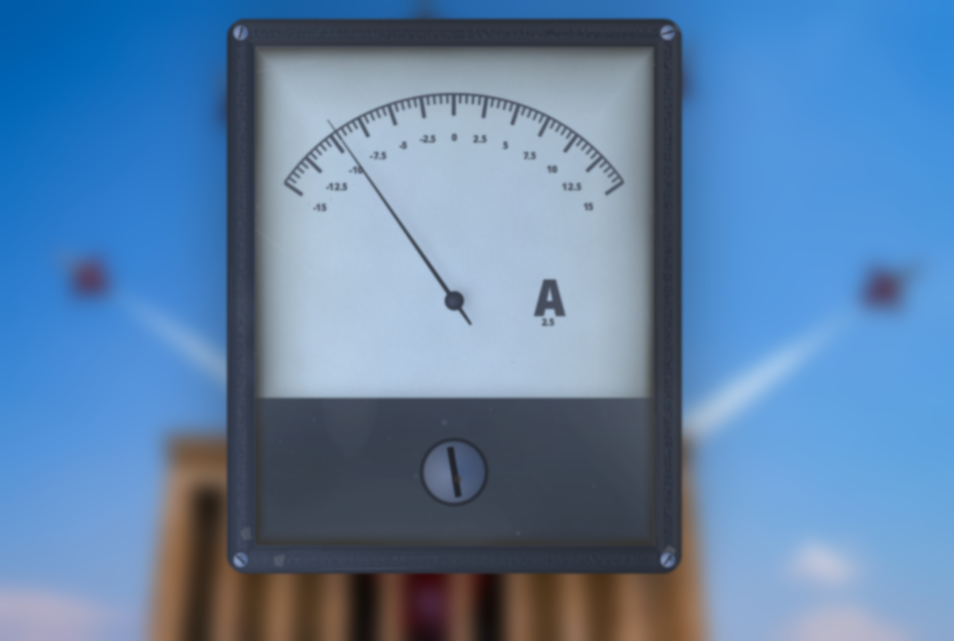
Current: value=-9.5 unit=A
